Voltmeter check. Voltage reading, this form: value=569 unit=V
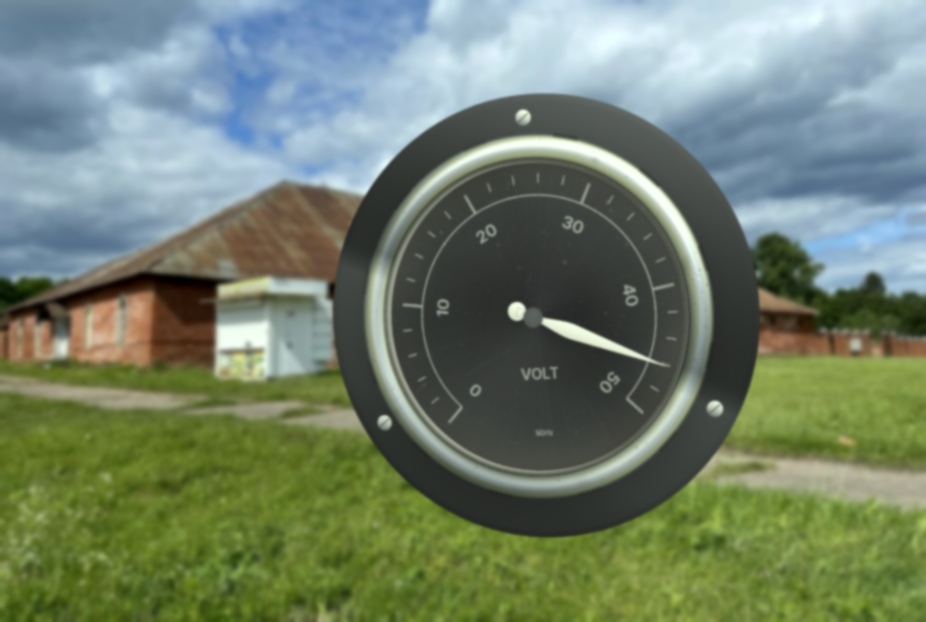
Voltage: value=46 unit=V
